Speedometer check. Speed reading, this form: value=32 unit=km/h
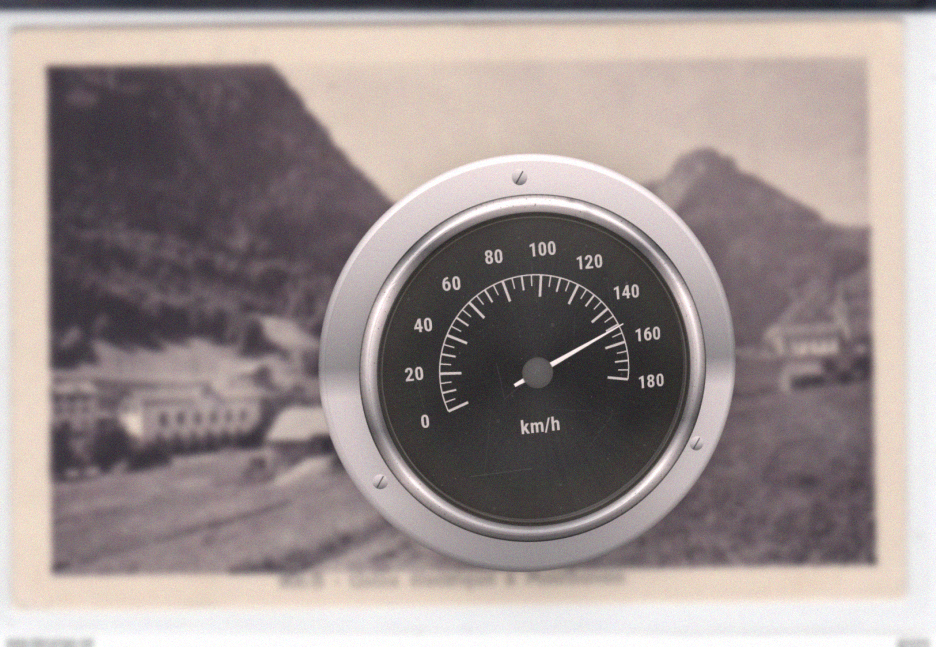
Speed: value=150 unit=km/h
